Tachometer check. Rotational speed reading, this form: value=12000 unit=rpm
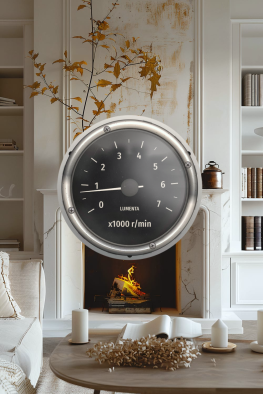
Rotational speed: value=750 unit=rpm
